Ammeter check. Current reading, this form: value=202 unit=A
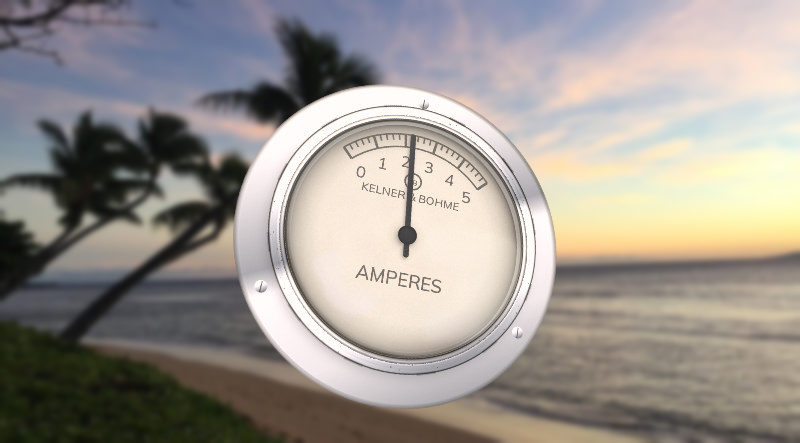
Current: value=2.2 unit=A
